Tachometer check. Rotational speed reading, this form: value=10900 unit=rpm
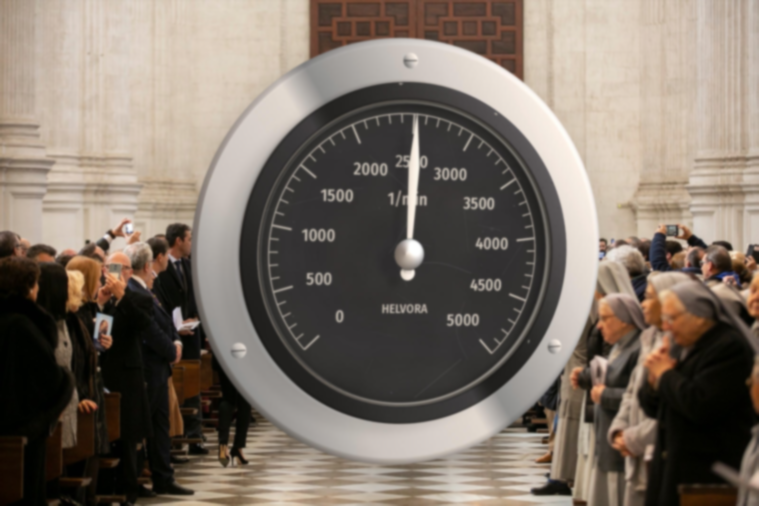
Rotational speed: value=2500 unit=rpm
